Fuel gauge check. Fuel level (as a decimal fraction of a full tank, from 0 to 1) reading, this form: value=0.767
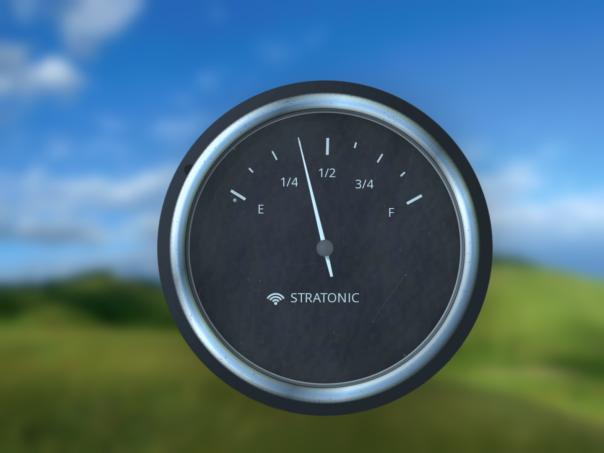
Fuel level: value=0.375
